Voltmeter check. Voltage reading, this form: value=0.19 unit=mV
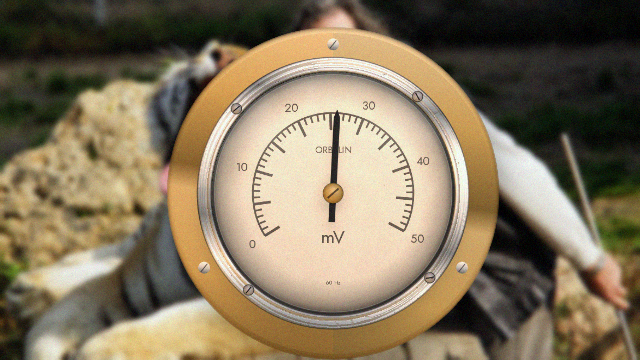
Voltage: value=26 unit=mV
